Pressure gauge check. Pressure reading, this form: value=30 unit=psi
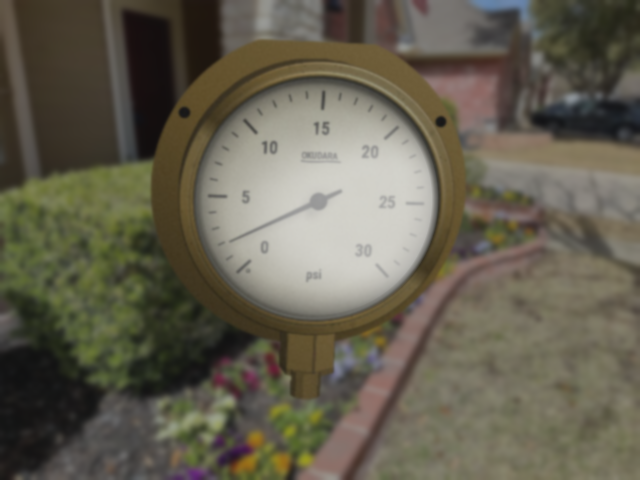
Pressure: value=2 unit=psi
